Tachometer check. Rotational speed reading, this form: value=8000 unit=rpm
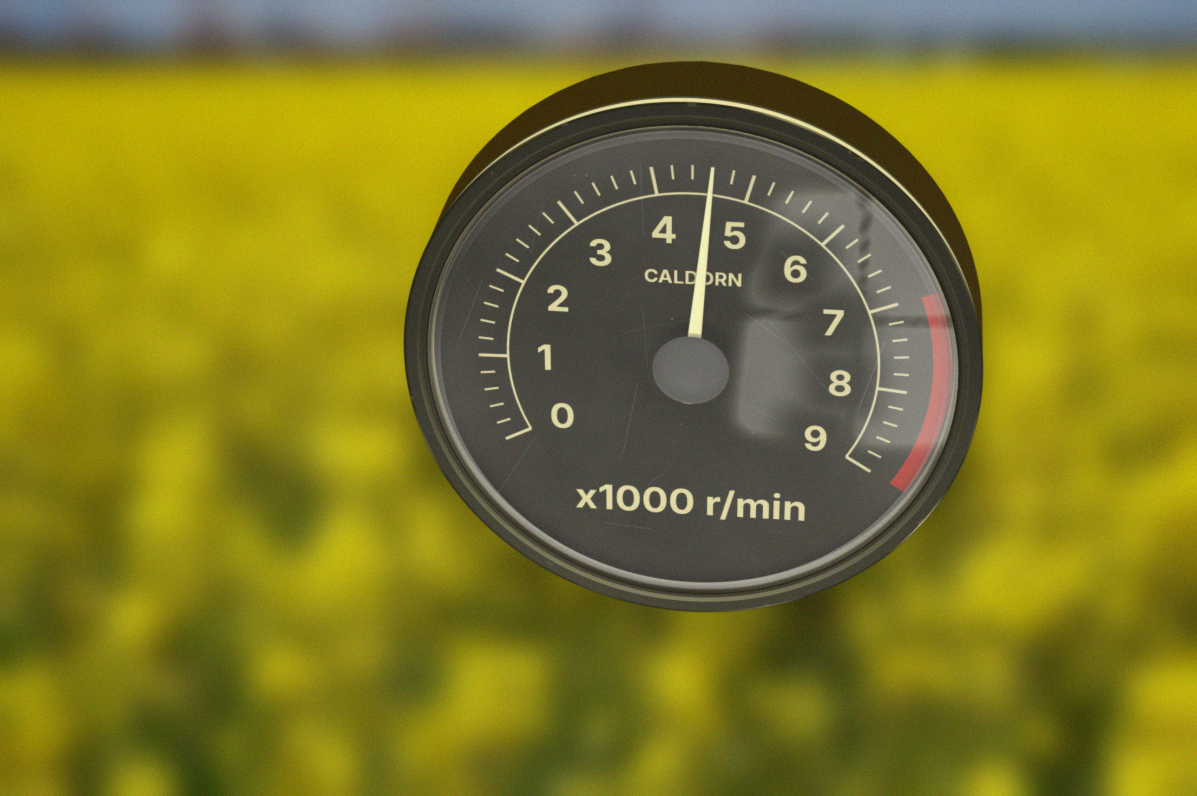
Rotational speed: value=4600 unit=rpm
